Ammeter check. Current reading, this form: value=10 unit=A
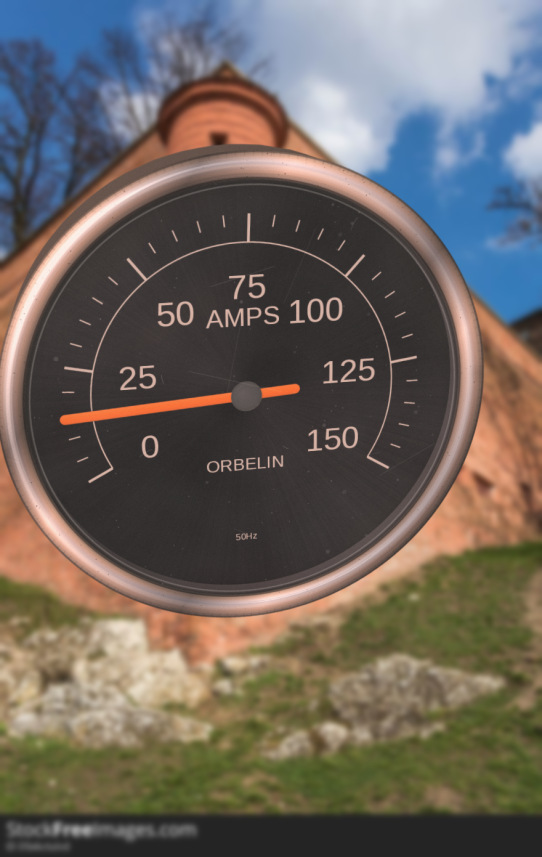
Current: value=15 unit=A
